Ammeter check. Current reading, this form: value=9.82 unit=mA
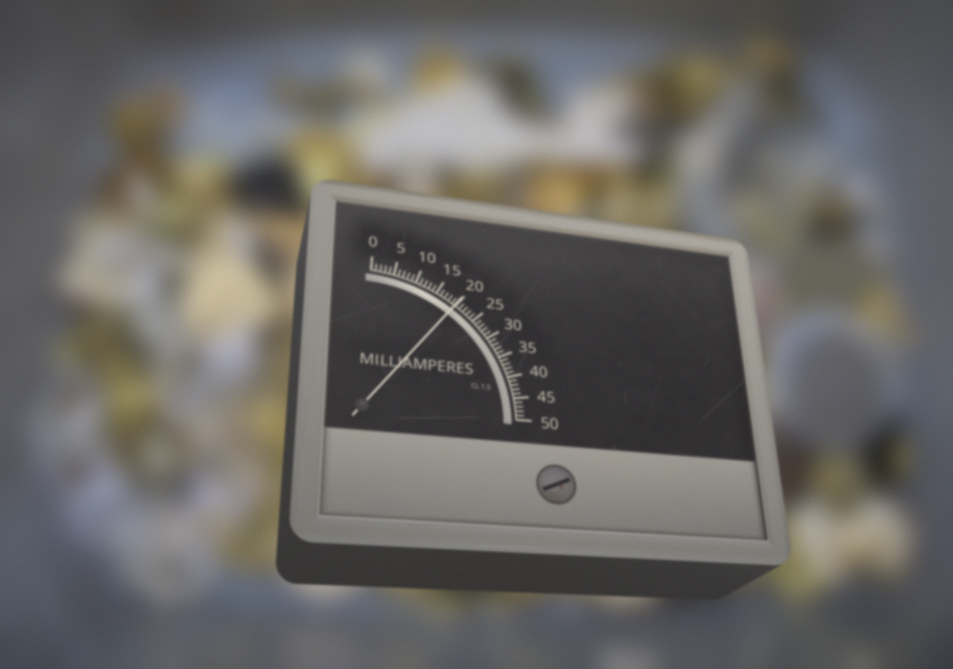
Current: value=20 unit=mA
